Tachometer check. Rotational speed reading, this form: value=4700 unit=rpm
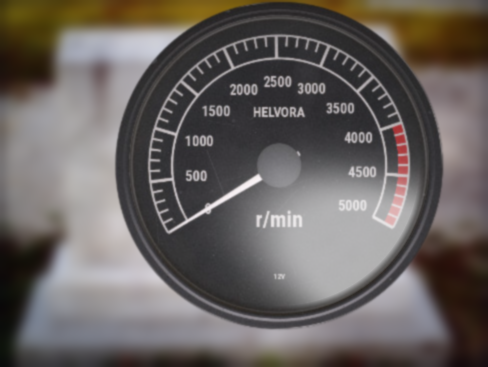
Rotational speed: value=0 unit=rpm
